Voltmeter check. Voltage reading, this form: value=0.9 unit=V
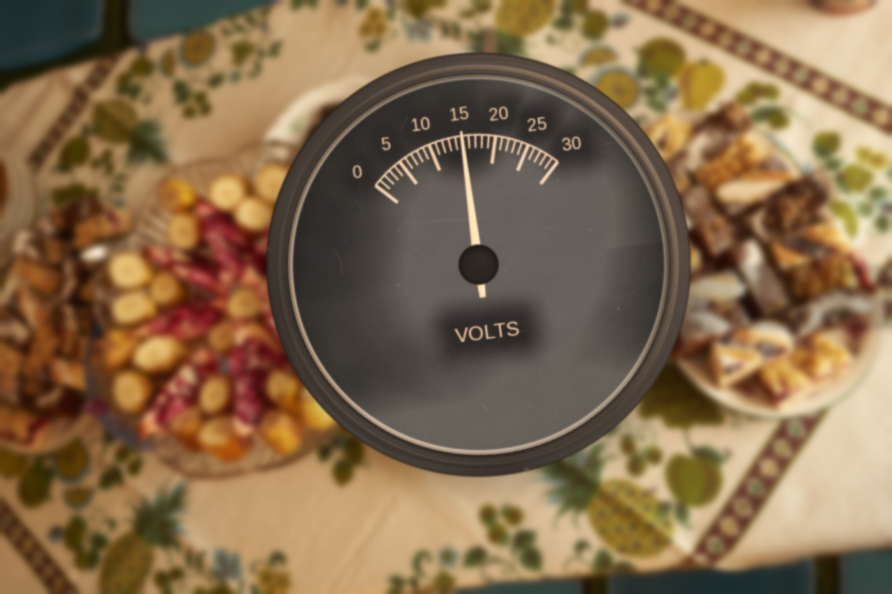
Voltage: value=15 unit=V
